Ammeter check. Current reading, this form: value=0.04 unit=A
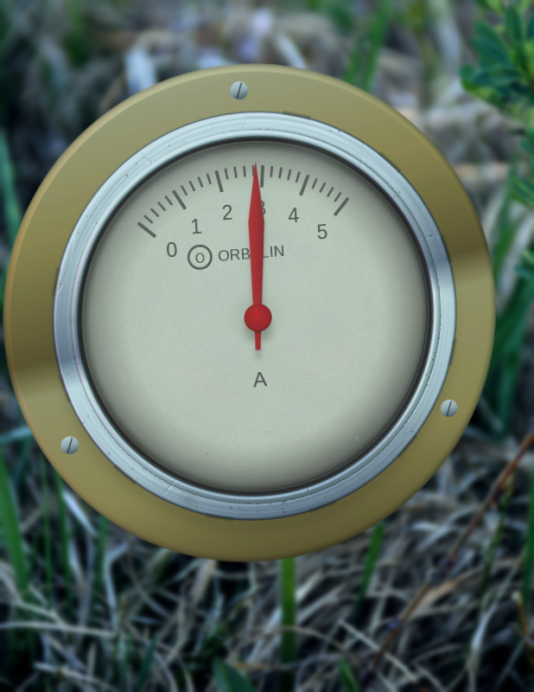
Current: value=2.8 unit=A
